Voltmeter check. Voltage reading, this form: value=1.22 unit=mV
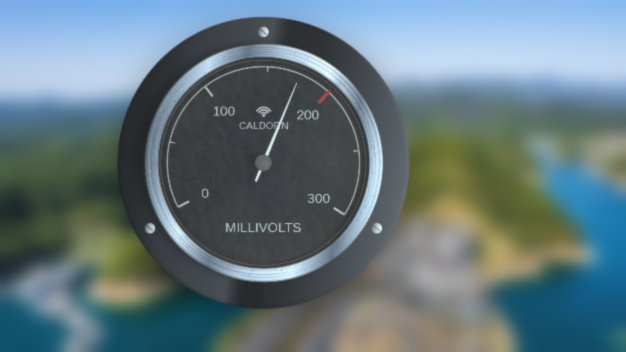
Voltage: value=175 unit=mV
